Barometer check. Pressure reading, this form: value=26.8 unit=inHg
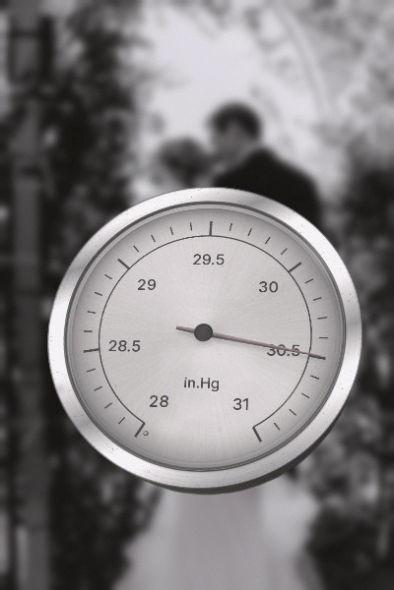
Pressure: value=30.5 unit=inHg
